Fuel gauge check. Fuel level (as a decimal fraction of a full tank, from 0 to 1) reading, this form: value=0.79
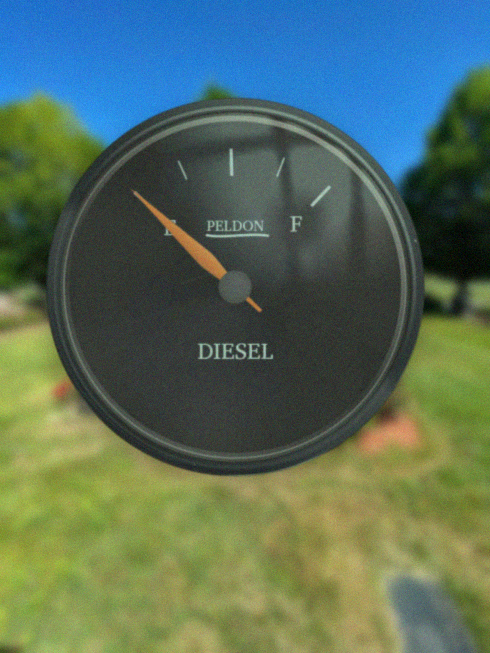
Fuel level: value=0
